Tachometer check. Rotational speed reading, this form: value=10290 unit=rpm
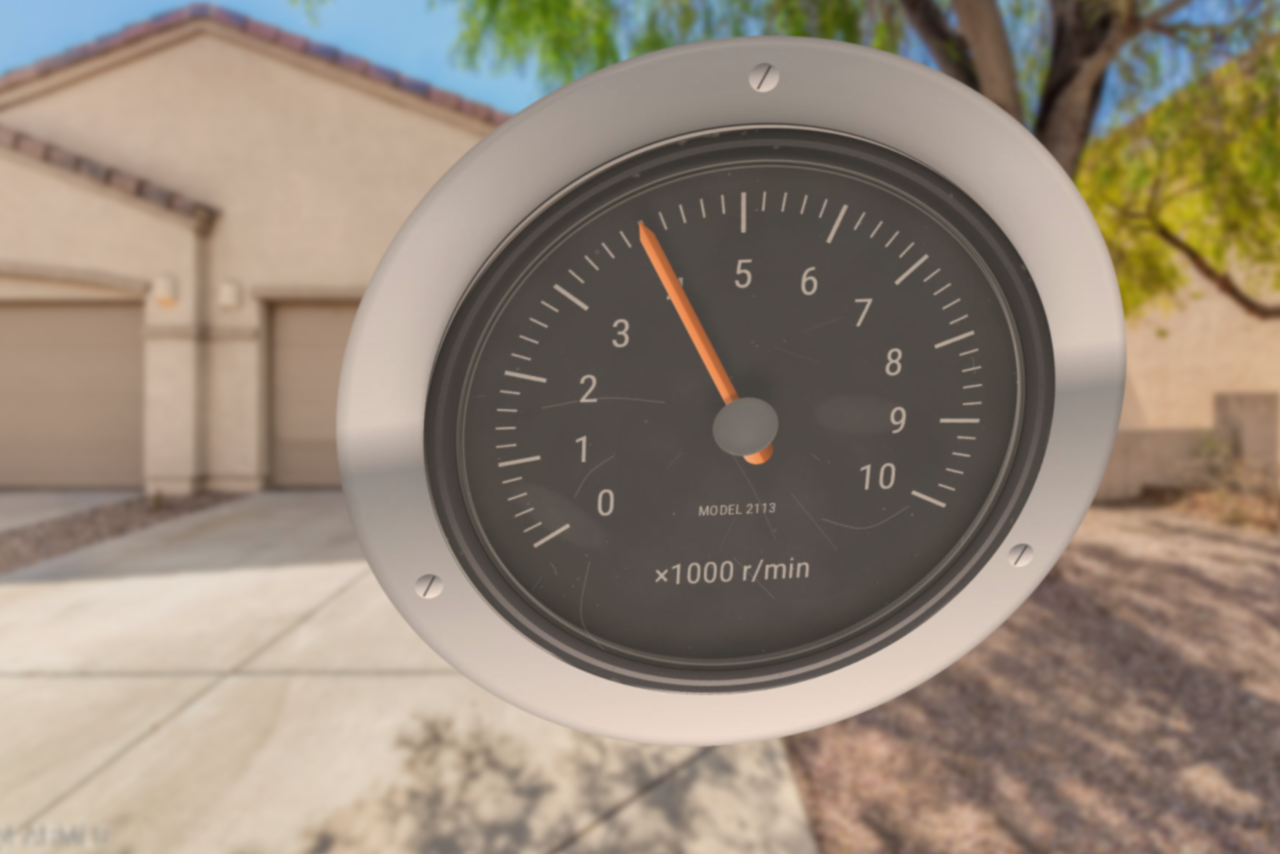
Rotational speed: value=4000 unit=rpm
